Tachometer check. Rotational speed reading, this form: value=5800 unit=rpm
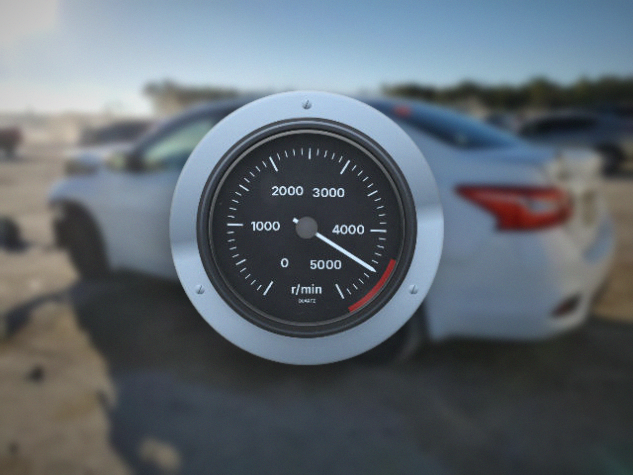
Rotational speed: value=4500 unit=rpm
